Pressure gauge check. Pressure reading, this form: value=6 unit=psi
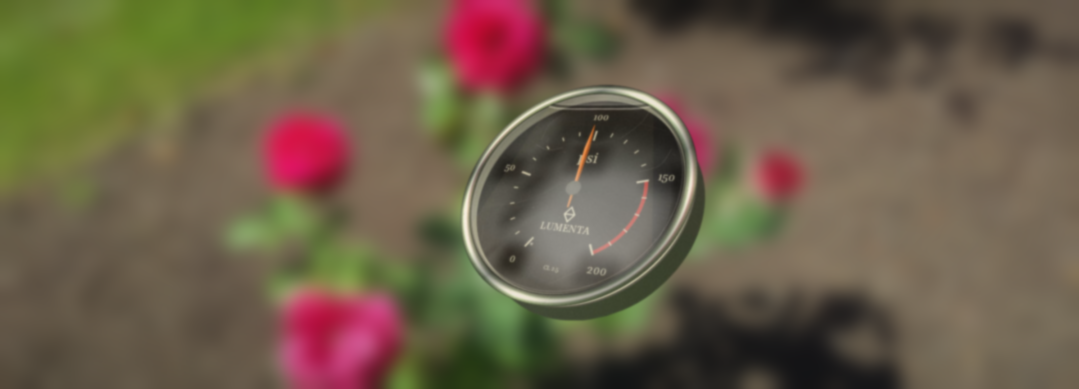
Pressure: value=100 unit=psi
